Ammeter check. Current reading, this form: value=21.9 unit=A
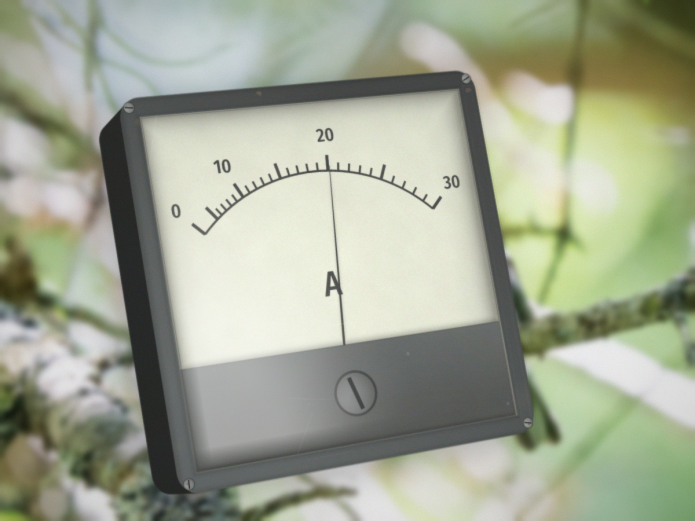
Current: value=20 unit=A
